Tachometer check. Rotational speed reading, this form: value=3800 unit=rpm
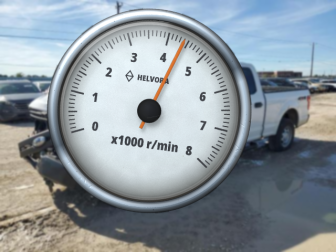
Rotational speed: value=4400 unit=rpm
